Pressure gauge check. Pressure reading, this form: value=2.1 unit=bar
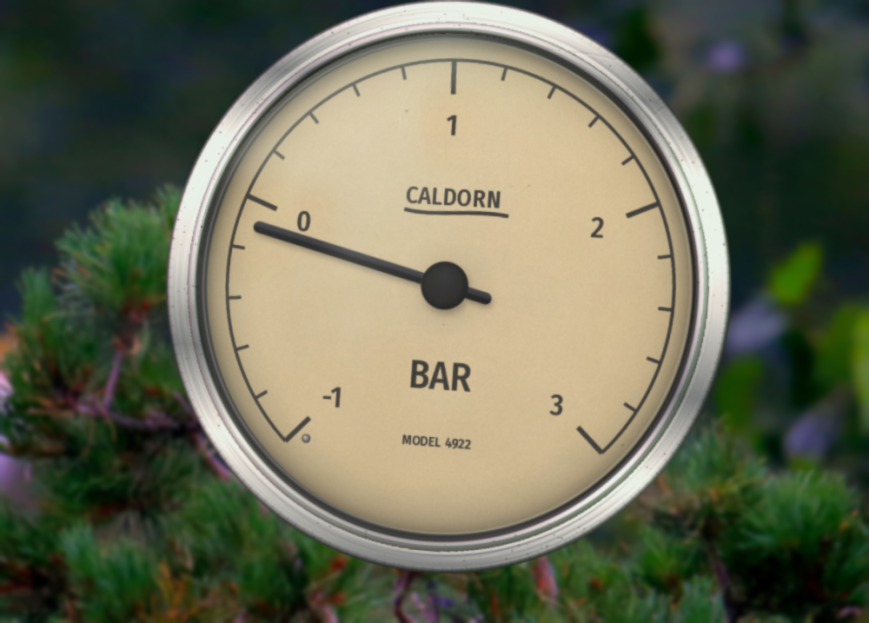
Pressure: value=-0.1 unit=bar
